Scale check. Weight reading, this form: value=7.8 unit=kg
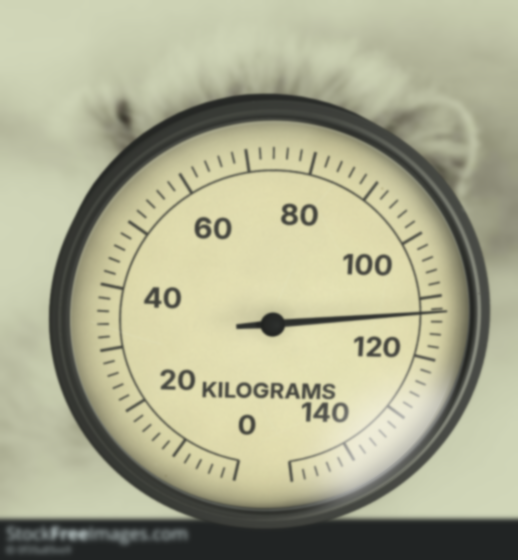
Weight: value=112 unit=kg
